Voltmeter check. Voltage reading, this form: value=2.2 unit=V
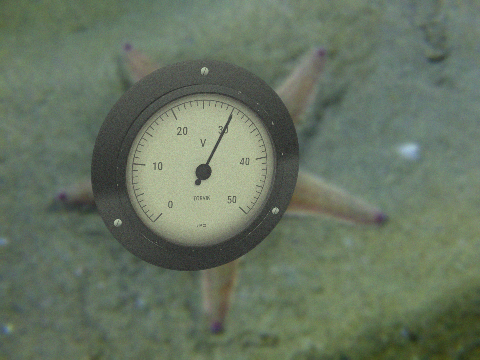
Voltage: value=30 unit=V
